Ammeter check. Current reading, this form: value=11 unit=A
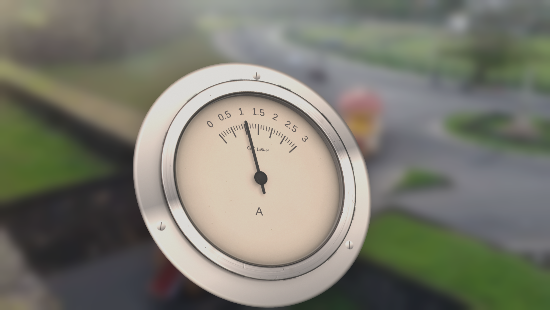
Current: value=1 unit=A
